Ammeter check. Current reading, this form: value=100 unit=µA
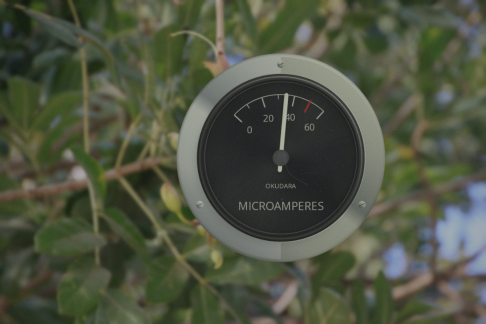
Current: value=35 unit=µA
